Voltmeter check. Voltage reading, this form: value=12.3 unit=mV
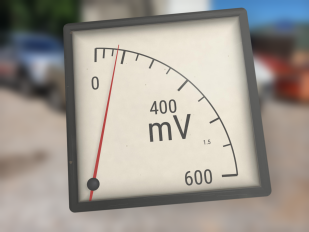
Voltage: value=175 unit=mV
